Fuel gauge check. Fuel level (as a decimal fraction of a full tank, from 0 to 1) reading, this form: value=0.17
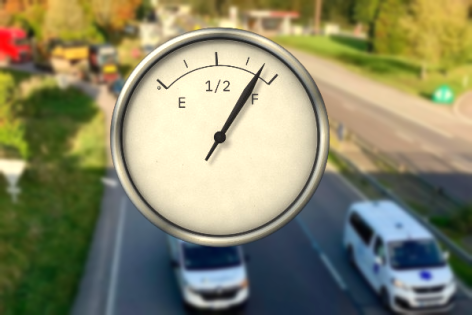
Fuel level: value=0.875
